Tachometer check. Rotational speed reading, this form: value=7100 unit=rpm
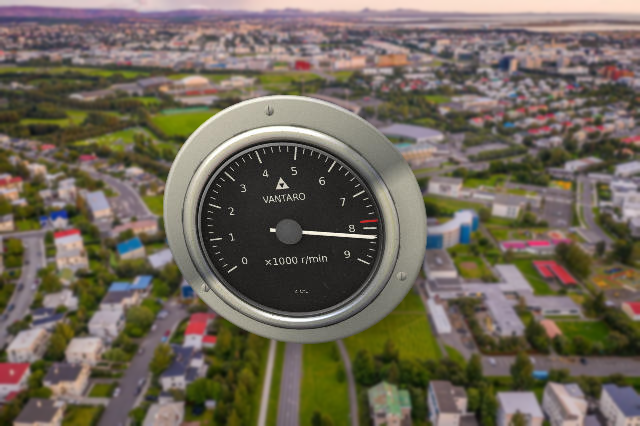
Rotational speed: value=8200 unit=rpm
